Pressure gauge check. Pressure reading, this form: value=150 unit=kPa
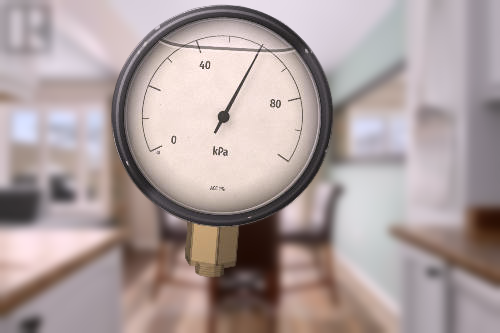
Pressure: value=60 unit=kPa
